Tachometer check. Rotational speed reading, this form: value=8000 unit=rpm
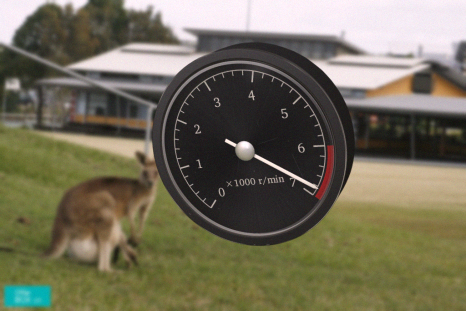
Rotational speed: value=6800 unit=rpm
